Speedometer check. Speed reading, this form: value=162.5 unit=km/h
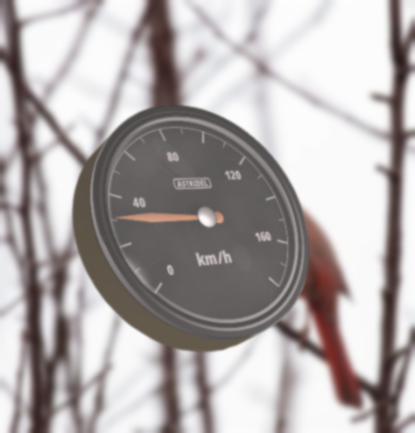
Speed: value=30 unit=km/h
